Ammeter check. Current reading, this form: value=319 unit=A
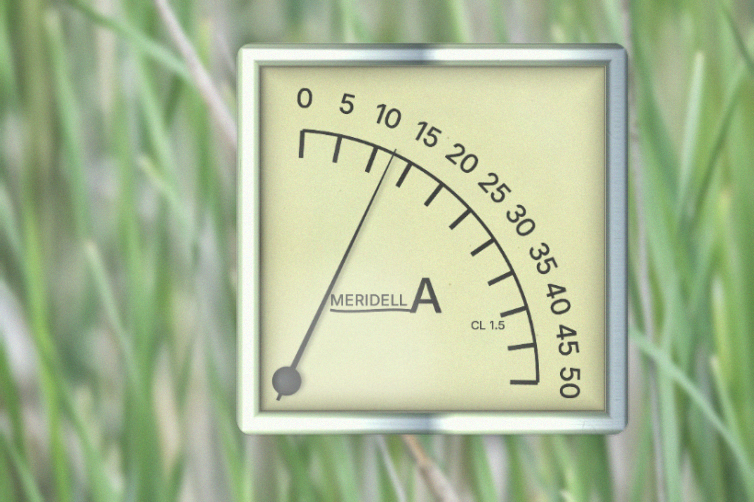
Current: value=12.5 unit=A
